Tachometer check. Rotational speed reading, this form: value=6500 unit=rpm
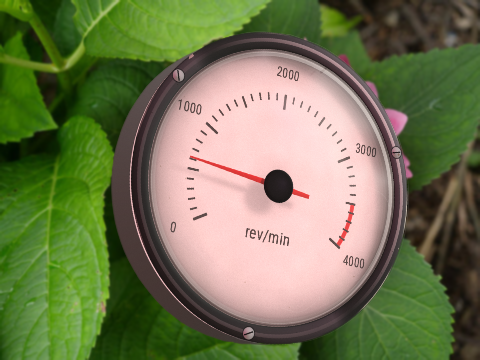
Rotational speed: value=600 unit=rpm
